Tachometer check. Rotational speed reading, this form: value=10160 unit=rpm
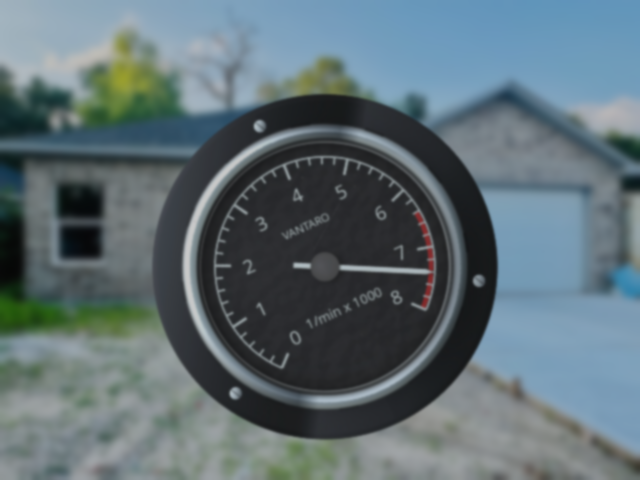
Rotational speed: value=7400 unit=rpm
